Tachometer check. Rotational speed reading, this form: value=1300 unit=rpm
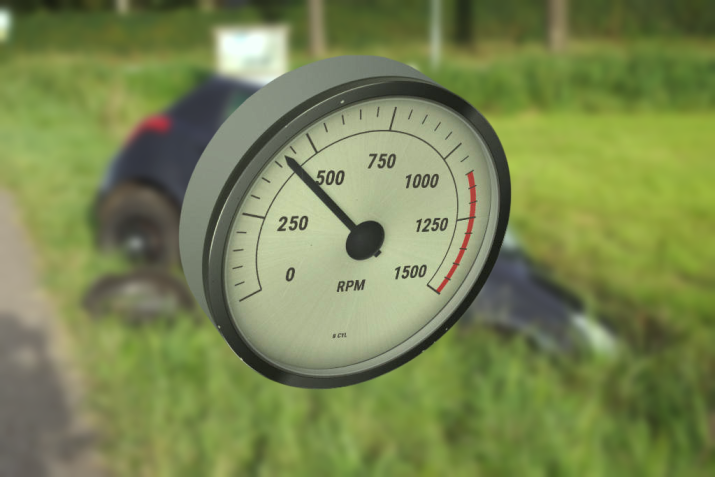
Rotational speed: value=425 unit=rpm
